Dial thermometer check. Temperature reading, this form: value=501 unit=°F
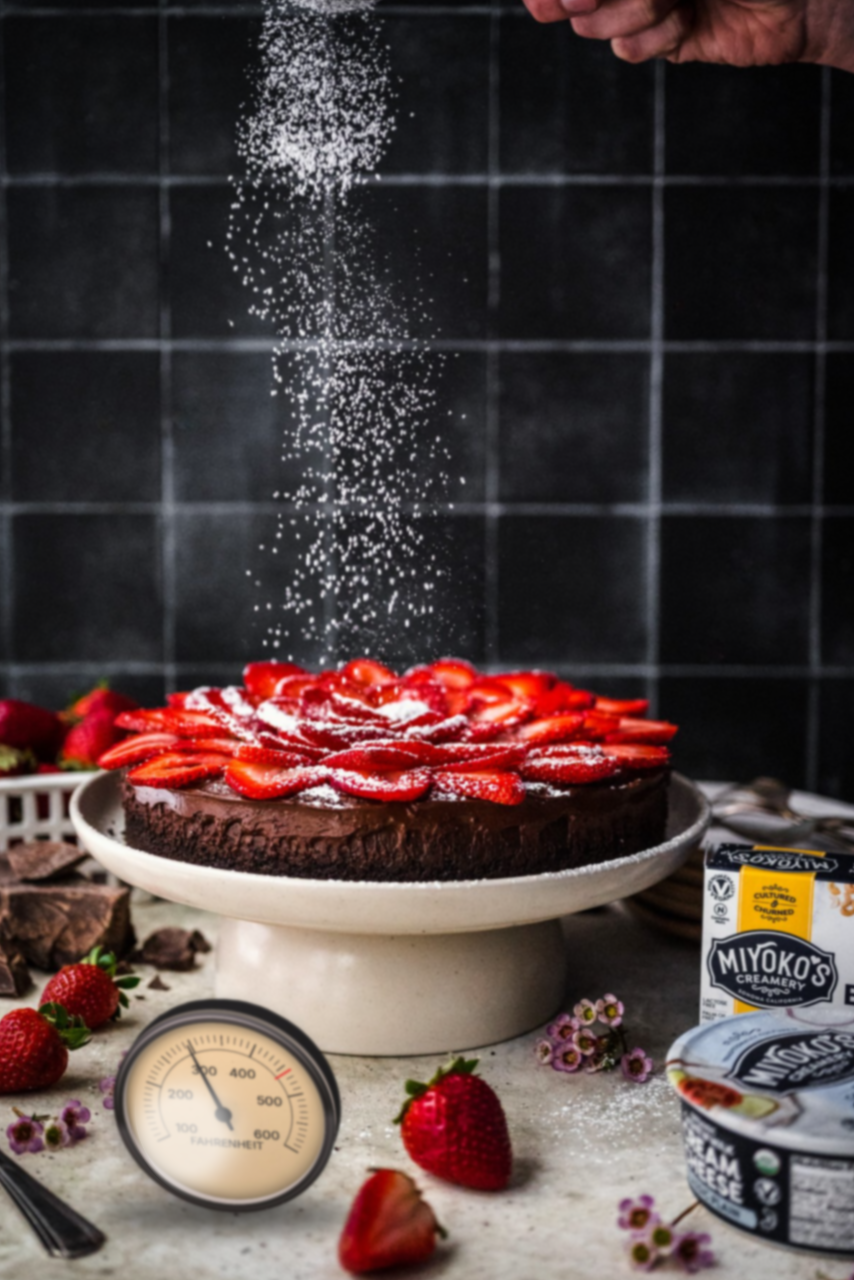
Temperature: value=300 unit=°F
